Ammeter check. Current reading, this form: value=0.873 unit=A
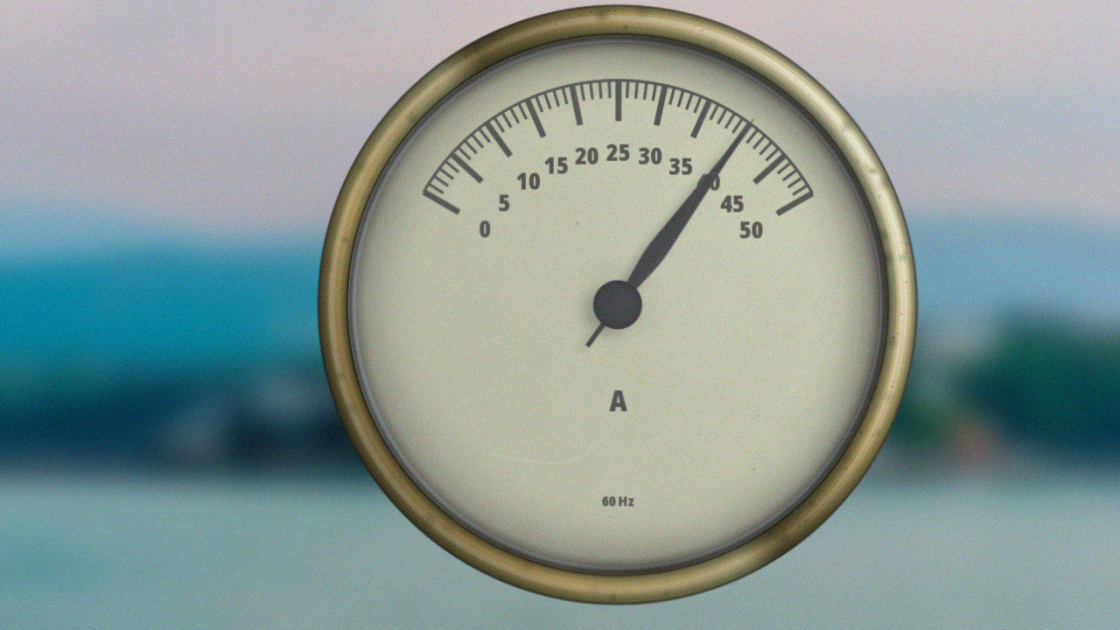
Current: value=40 unit=A
